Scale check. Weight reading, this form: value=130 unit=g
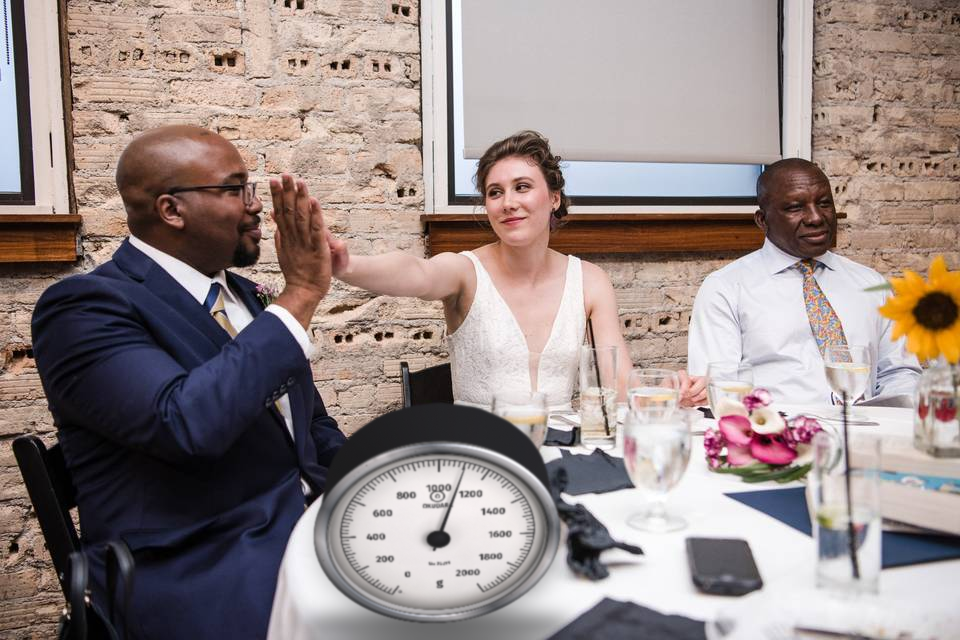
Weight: value=1100 unit=g
